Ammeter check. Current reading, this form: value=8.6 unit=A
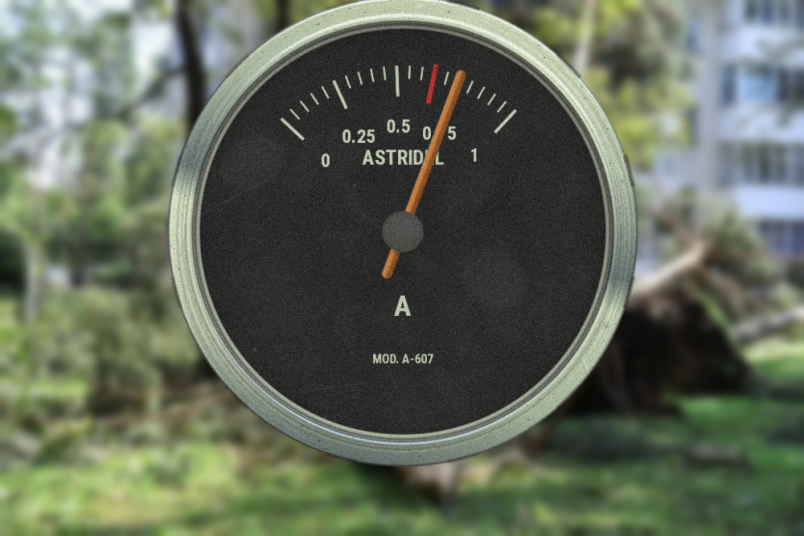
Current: value=0.75 unit=A
